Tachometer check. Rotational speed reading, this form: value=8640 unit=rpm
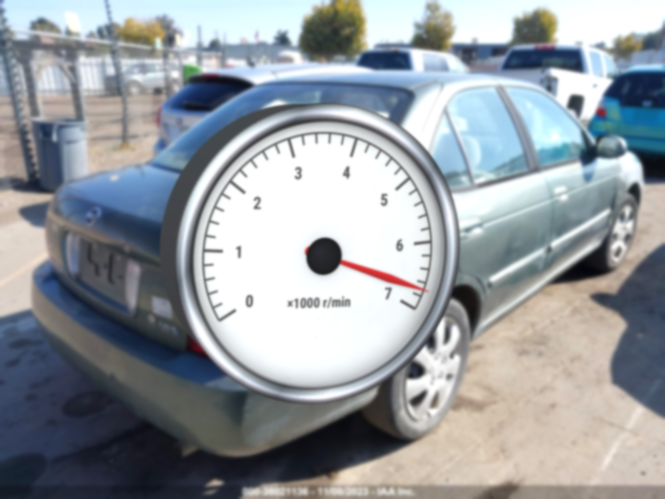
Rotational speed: value=6700 unit=rpm
